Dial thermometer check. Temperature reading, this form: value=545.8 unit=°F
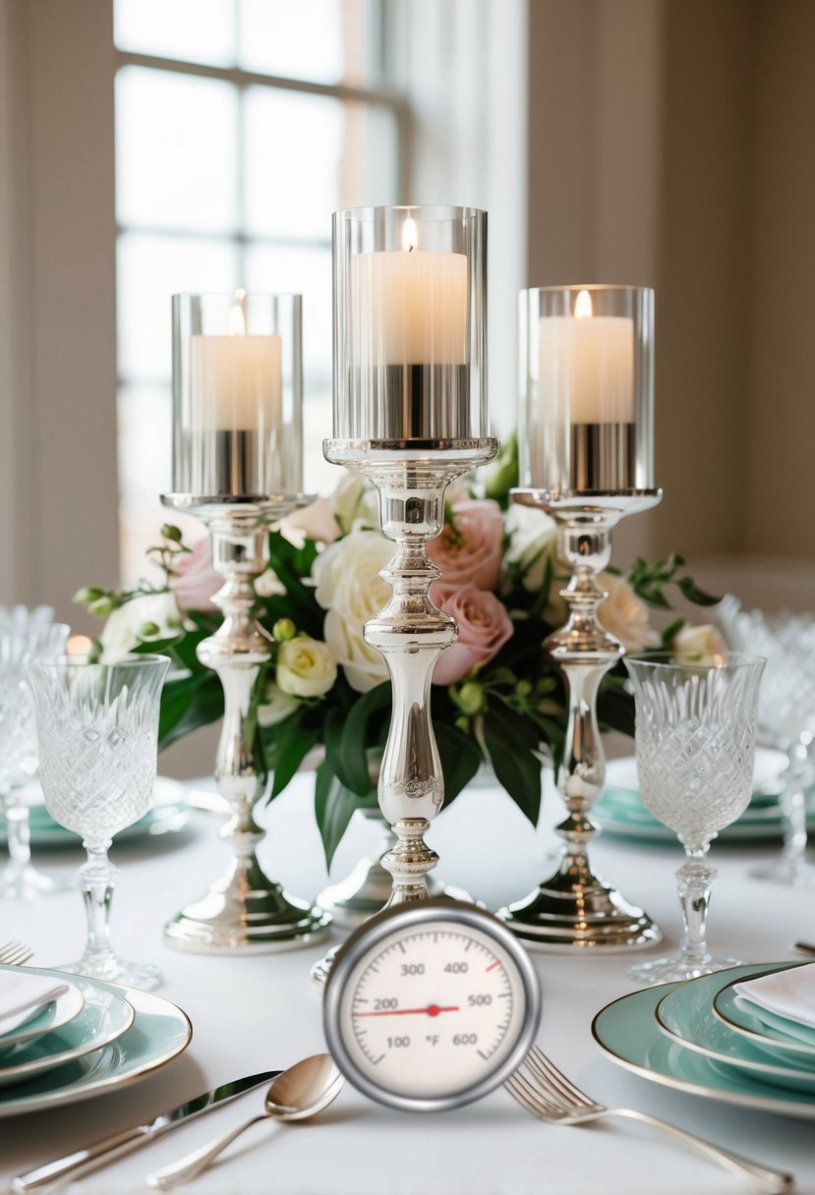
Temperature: value=180 unit=°F
